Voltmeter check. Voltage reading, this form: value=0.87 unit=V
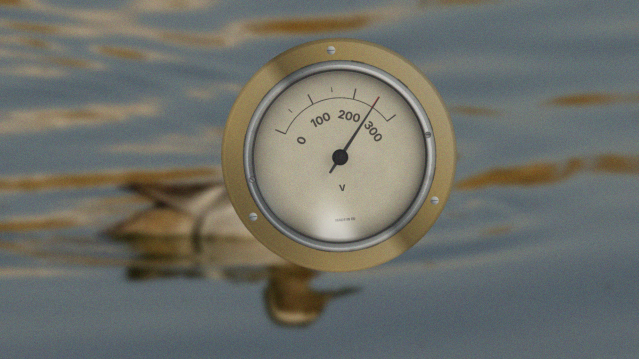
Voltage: value=250 unit=V
